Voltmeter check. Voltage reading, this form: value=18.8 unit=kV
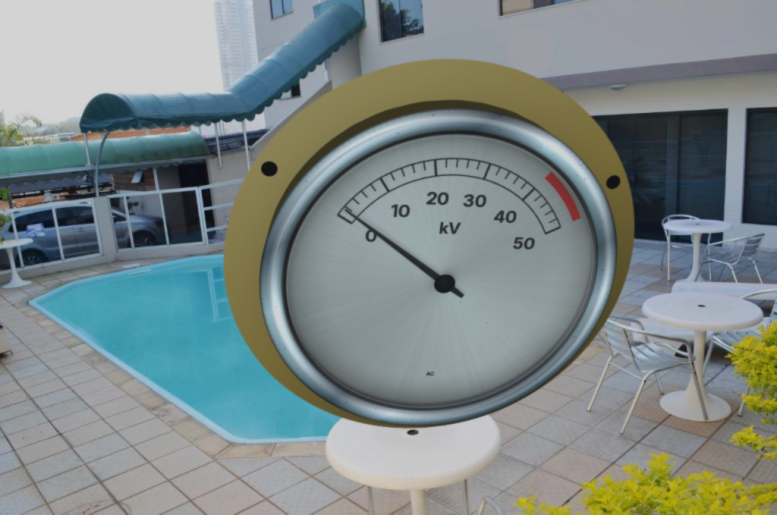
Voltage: value=2 unit=kV
